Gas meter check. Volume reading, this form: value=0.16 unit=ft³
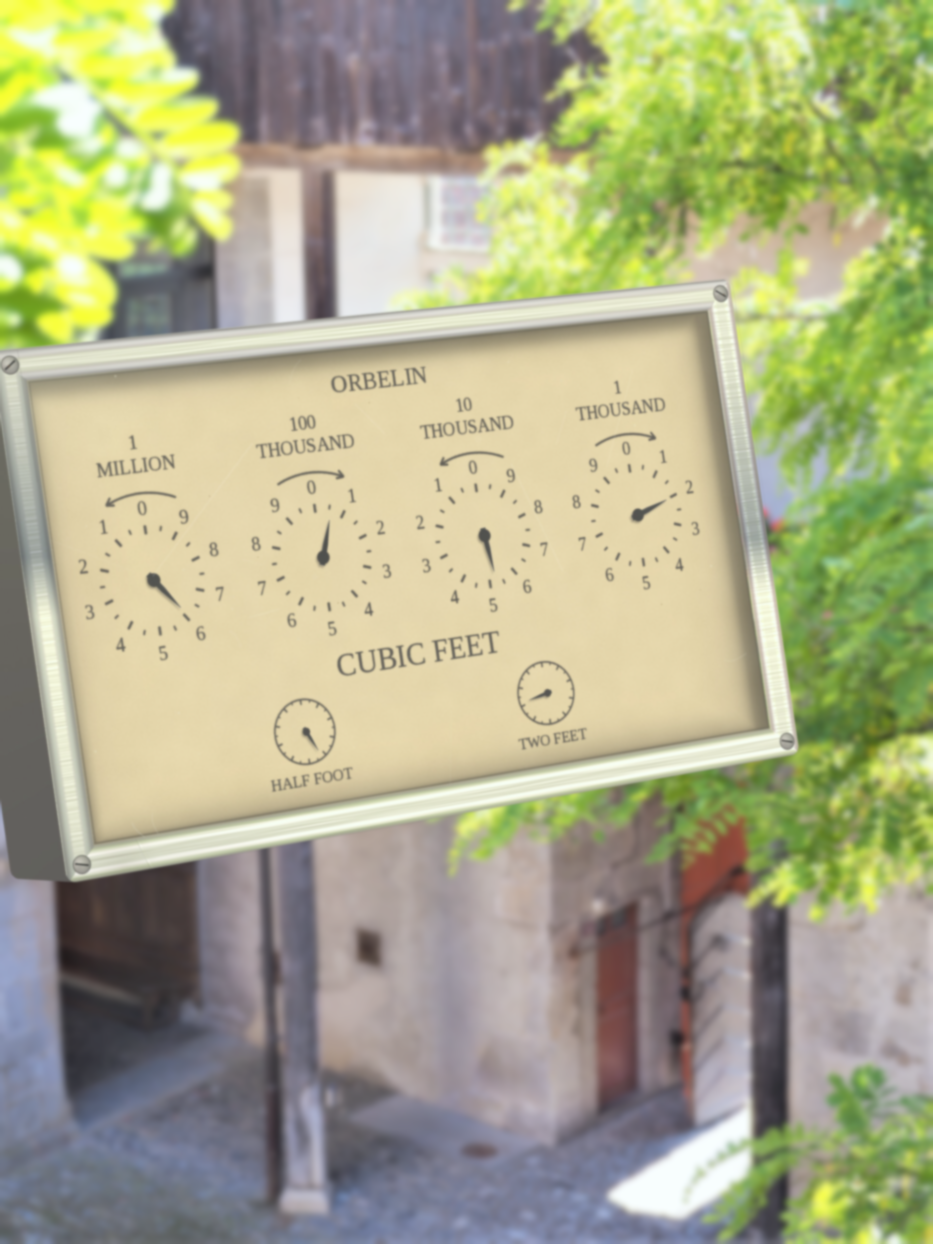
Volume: value=605200 unit=ft³
